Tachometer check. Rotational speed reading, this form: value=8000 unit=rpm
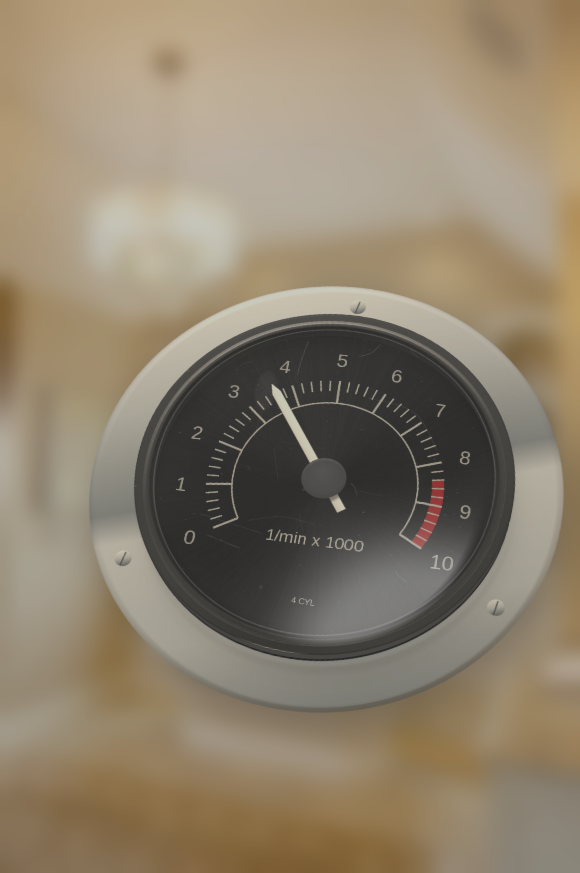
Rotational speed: value=3600 unit=rpm
